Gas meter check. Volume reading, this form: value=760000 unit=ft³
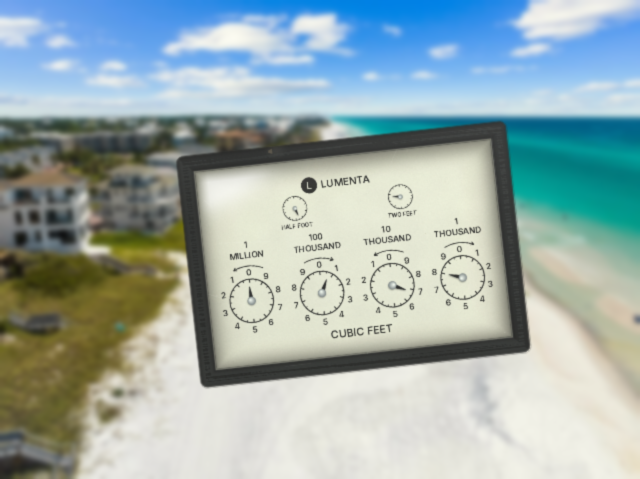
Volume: value=6800 unit=ft³
